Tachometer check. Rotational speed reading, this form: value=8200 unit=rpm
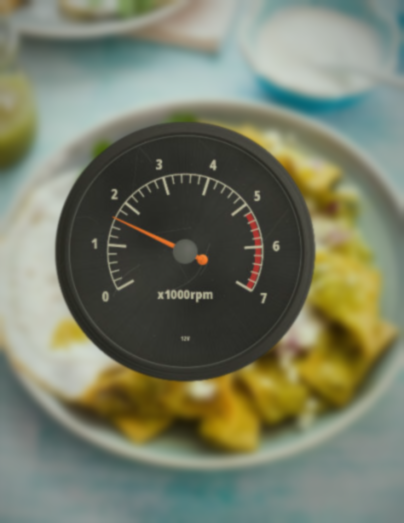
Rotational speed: value=1600 unit=rpm
